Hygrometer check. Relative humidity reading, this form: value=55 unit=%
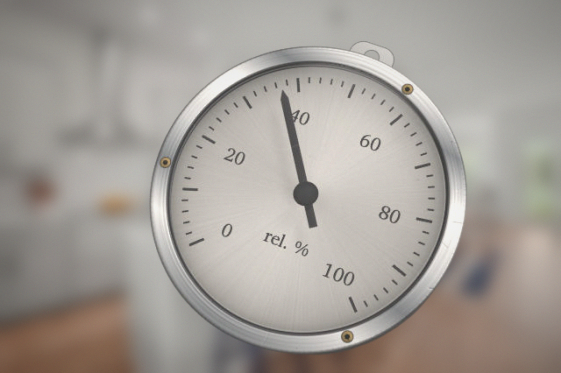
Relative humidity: value=37 unit=%
